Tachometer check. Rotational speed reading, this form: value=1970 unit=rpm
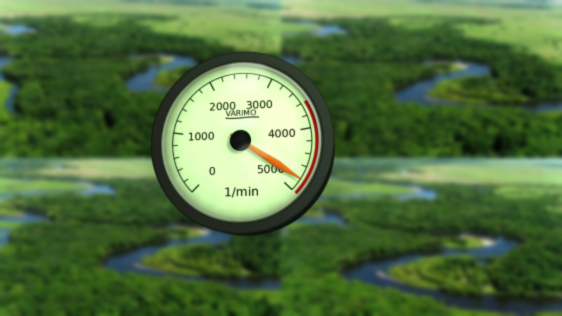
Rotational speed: value=4800 unit=rpm
